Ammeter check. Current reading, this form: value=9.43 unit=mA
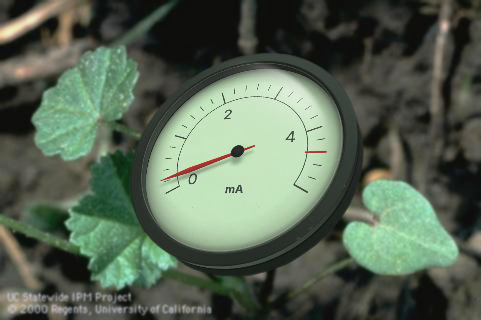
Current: value=0.2 unit=mA
